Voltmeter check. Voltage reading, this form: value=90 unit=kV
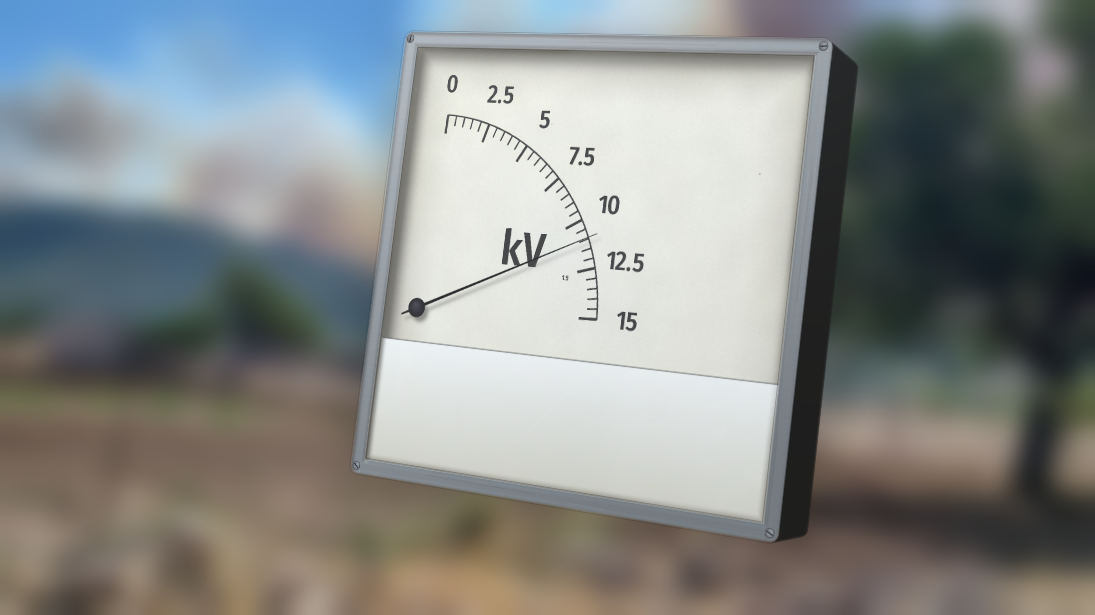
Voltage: value=11 unit=kV
